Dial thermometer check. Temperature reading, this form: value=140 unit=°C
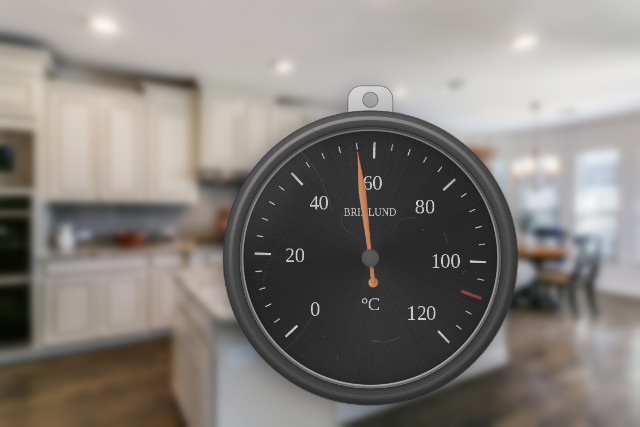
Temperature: value=56 unit=°C
